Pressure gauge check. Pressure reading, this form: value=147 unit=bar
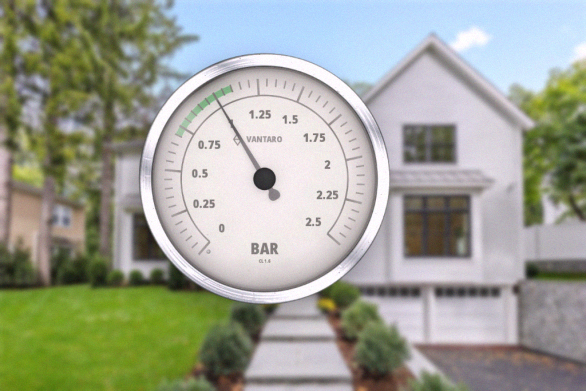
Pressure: value=1 unit=bar
